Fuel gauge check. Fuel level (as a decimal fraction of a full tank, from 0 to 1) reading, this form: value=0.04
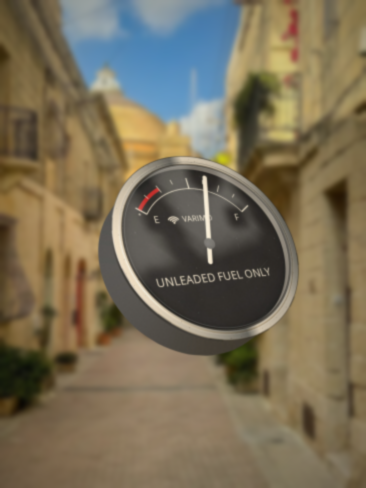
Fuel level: value=0.625
